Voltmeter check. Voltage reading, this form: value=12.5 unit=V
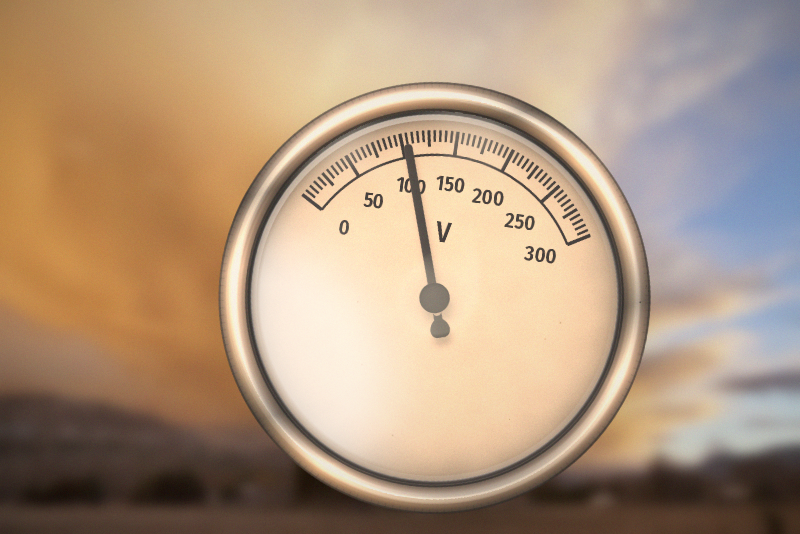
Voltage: value=105 unit=V
